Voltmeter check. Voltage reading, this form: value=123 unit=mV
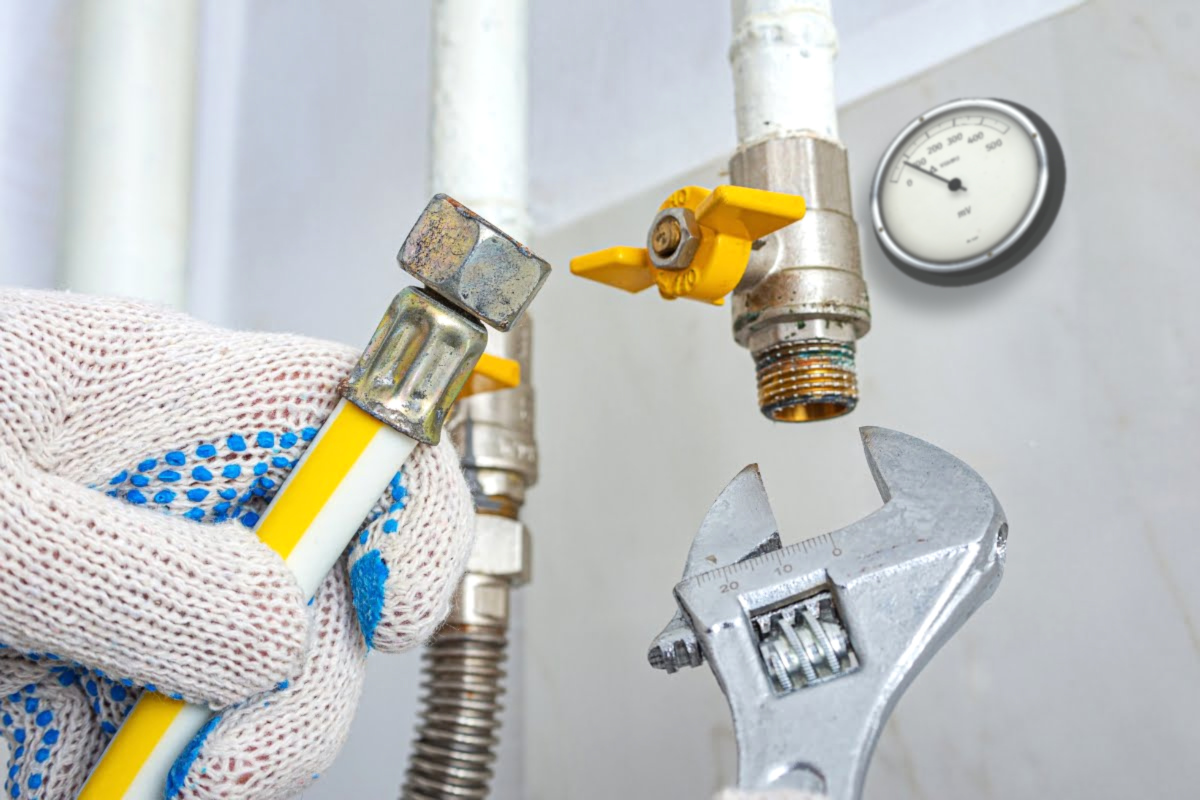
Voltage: value=75 unit=mV
